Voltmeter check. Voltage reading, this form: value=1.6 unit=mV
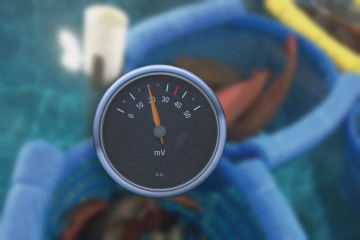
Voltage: value=20 unit=mV
